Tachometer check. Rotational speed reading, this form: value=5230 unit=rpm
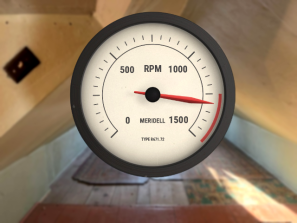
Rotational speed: value=1300 unit=rpm
